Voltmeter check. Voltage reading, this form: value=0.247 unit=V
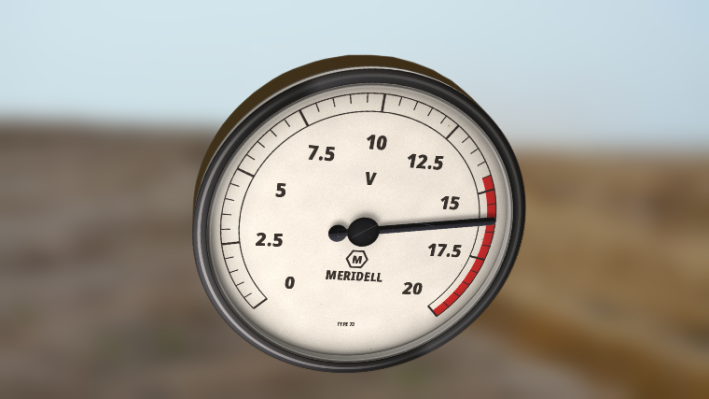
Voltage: value=16 unit=V
